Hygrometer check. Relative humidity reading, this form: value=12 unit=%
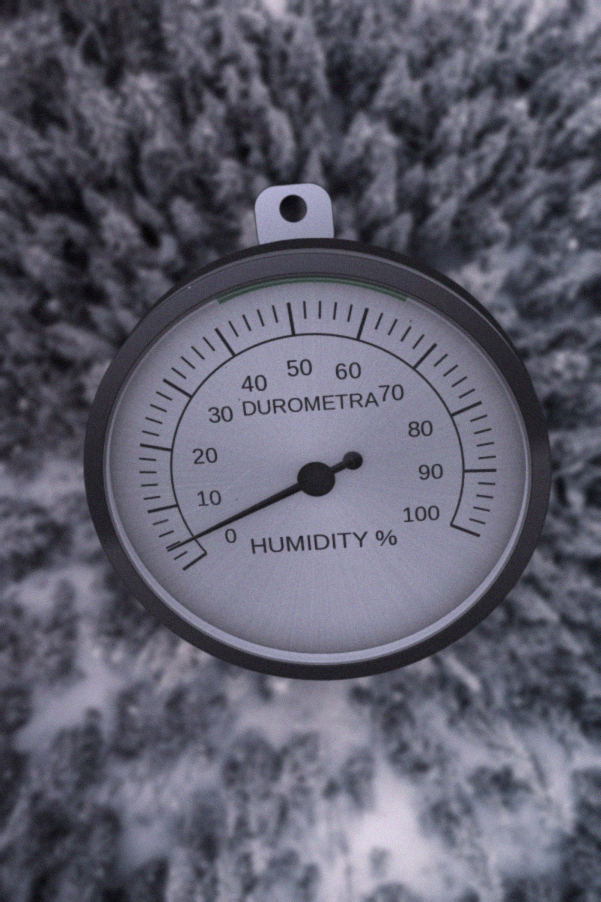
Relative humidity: value=4 unit=%
